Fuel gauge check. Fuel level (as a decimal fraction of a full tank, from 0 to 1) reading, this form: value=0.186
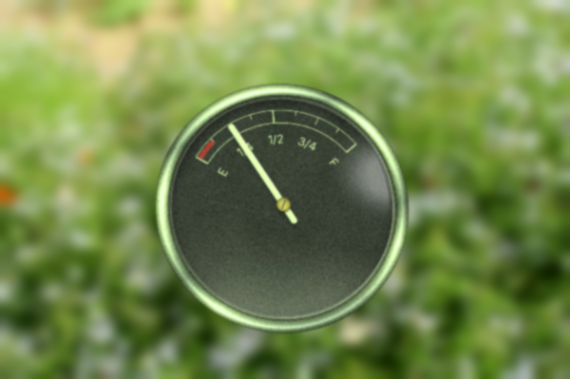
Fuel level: value=0.25
